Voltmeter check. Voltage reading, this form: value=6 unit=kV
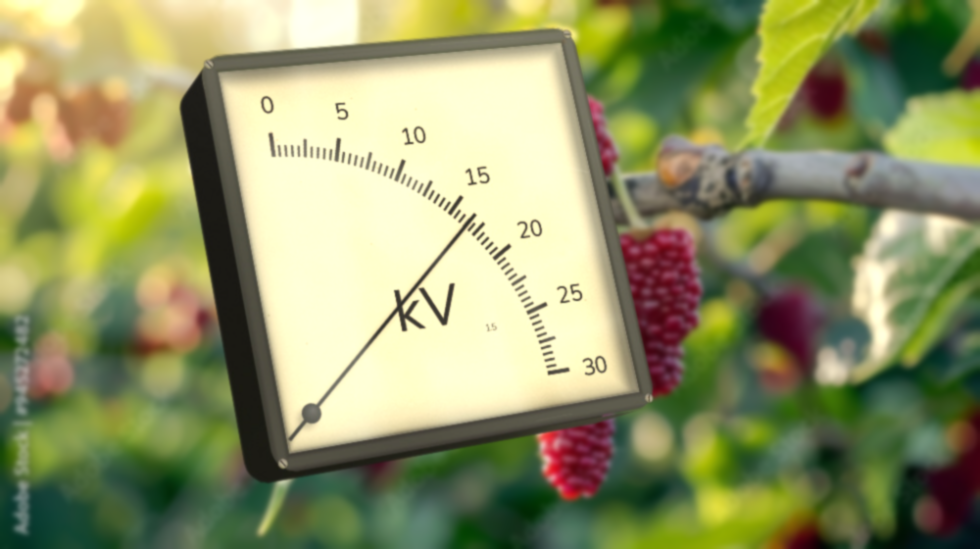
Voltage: value=16.5 unit=kV
